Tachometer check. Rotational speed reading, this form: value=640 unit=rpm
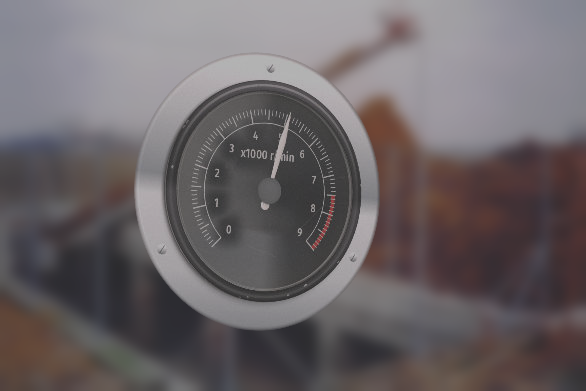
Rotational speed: value=5000 unit=rpm
